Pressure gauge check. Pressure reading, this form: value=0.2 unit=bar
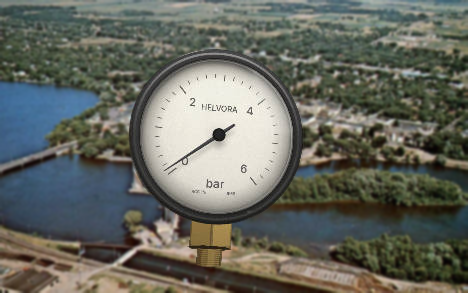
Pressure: value=0.1 unit=bar
